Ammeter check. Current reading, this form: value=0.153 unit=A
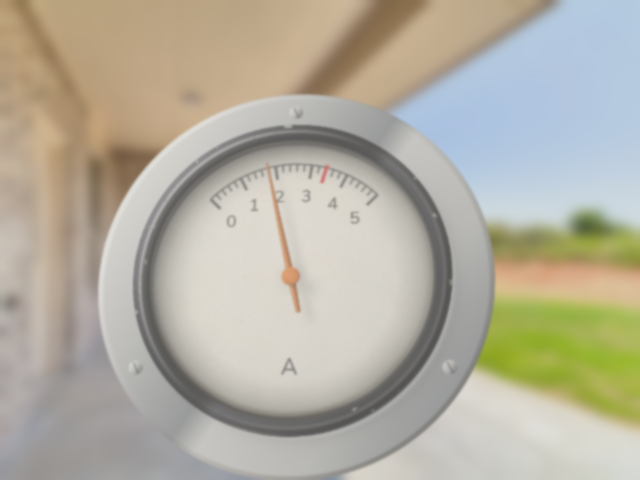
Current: value=1.8 unit=A
